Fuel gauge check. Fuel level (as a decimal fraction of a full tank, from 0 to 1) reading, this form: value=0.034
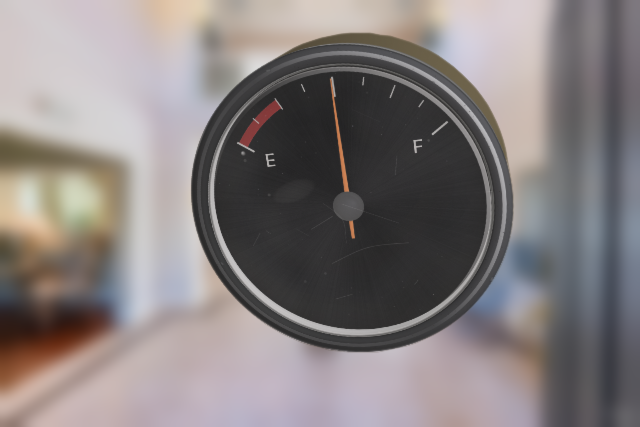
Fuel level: value=0.5
